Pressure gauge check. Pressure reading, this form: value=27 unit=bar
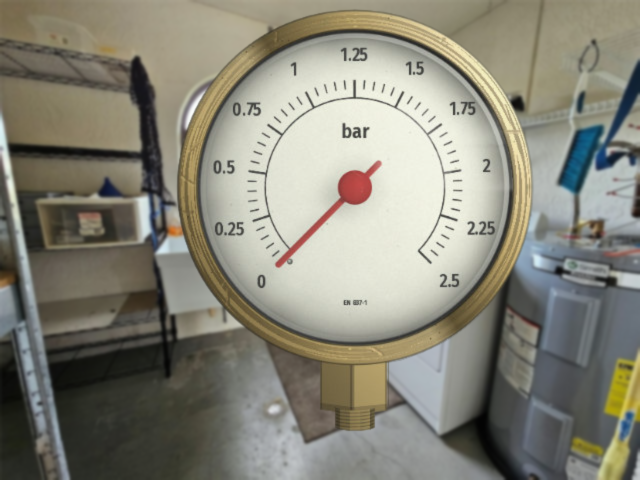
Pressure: value=0 unit=bar
